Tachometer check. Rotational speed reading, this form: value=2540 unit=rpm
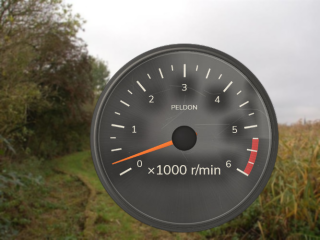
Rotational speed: value=250 unit=rpm
